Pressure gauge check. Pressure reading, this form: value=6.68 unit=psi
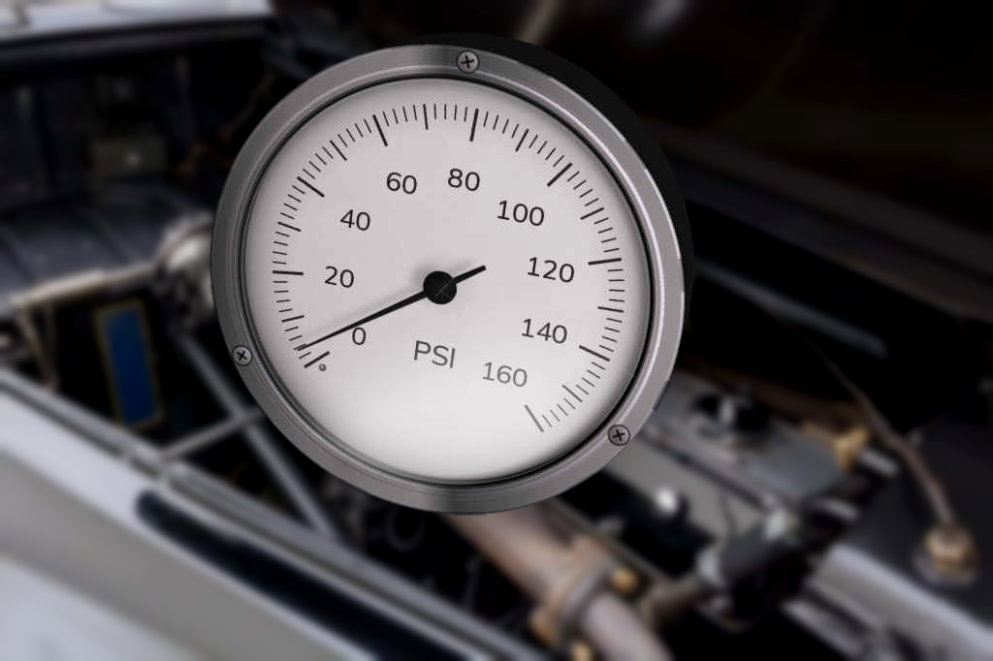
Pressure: value=4 unit=psi
